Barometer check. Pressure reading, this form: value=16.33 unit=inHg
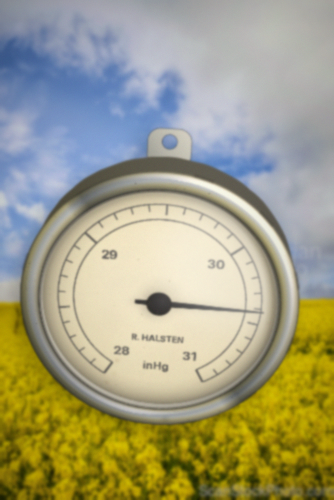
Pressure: value=30.4 unit=inHg
